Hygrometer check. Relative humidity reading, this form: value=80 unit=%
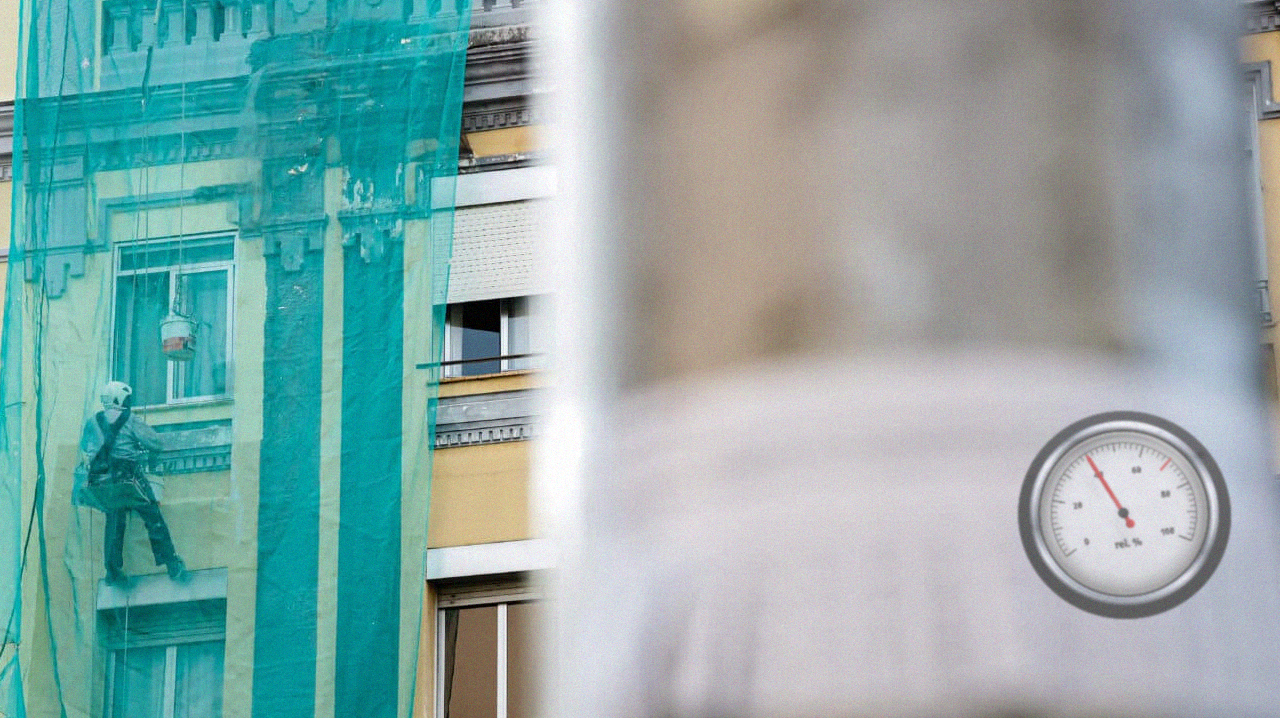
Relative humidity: value=40 unit=%
